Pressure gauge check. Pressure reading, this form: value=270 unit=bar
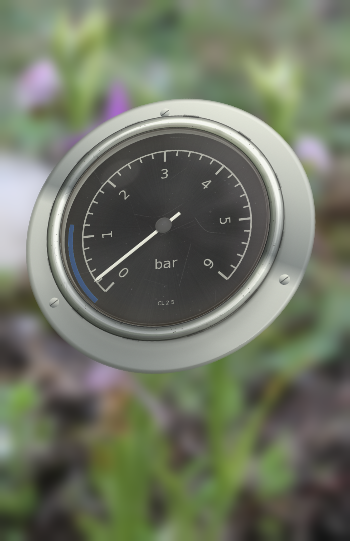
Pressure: value=0.2 unit=bar
